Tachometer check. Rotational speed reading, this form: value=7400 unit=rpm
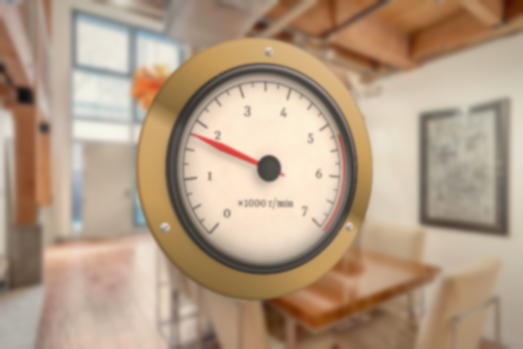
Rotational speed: value=1750 unit=rpm
